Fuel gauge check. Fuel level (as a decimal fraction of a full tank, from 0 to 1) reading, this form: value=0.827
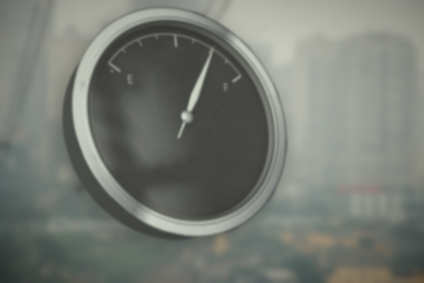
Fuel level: value=0.75
